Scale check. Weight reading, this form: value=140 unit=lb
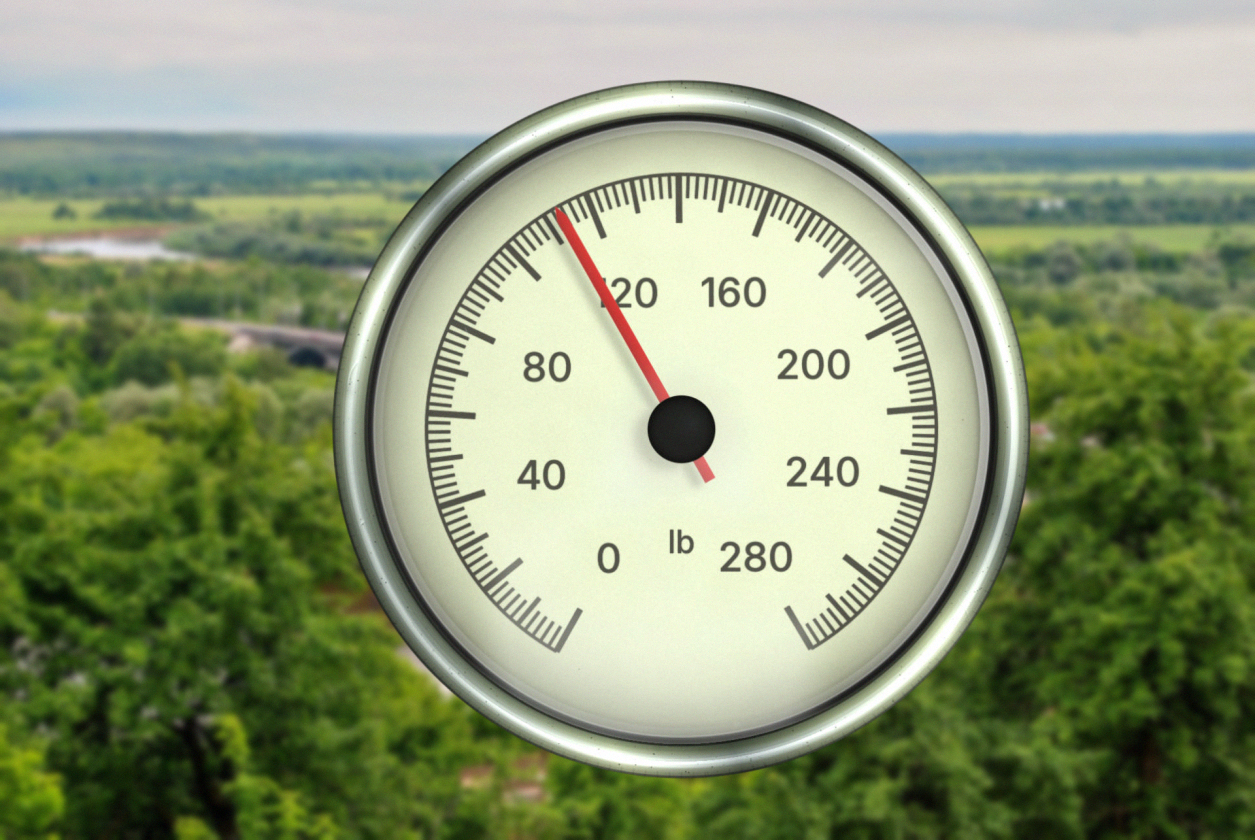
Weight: value=113 unit=lb
